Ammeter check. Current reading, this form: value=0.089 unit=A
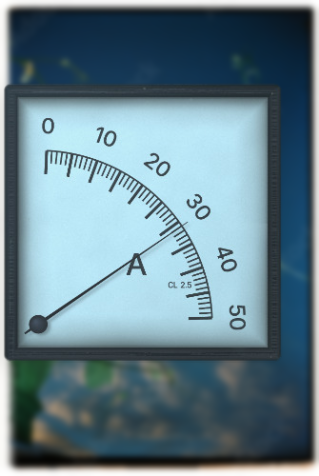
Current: value=31 unit=A
